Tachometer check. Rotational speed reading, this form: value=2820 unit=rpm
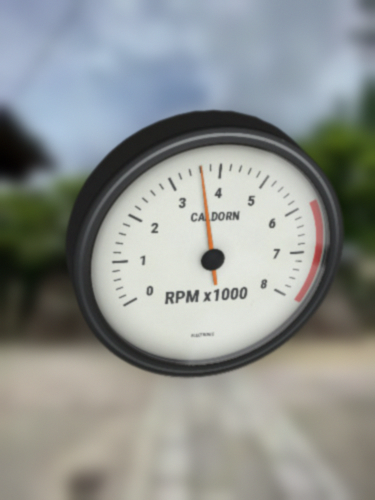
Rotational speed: value=3600 unit=rpm
